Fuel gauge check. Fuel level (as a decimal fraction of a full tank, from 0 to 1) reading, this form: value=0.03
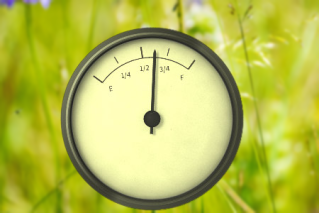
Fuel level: value=0.625
